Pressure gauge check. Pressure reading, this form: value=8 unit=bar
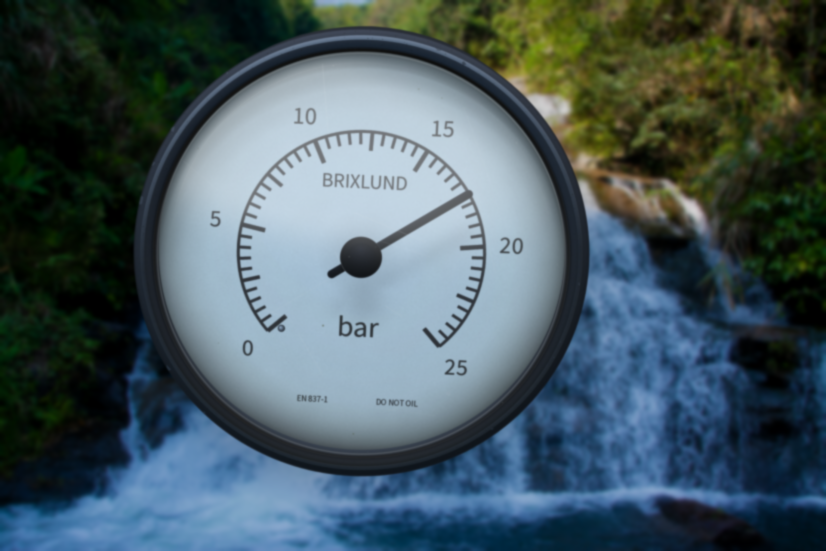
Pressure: value=17.5 unit=bar
